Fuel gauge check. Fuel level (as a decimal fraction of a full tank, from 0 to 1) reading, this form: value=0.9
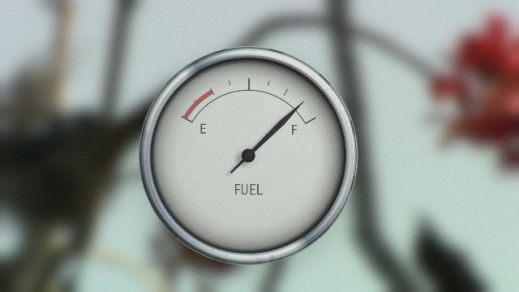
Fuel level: value=0.875
